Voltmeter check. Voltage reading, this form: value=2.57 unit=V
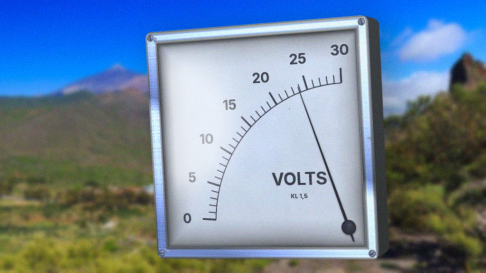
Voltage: value=24 unit=V
